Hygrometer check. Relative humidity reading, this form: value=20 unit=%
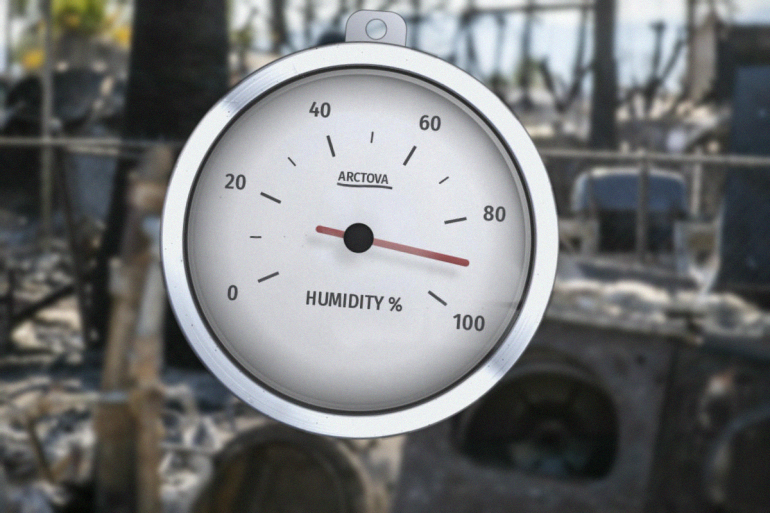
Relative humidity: value=90 unit=%
